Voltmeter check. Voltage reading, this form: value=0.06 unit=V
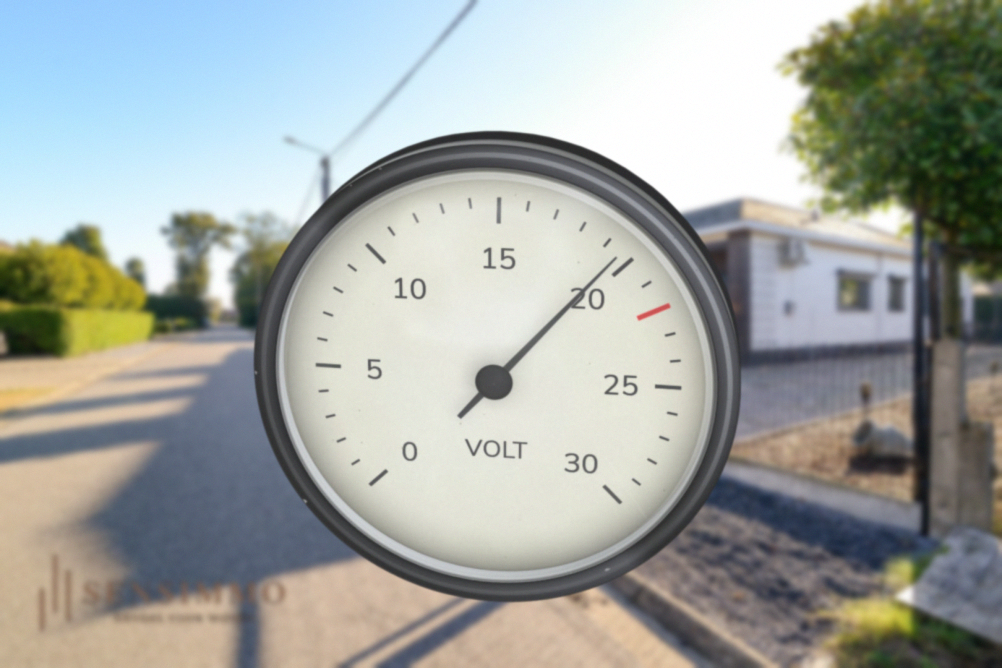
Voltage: value=19.5 unit=V
